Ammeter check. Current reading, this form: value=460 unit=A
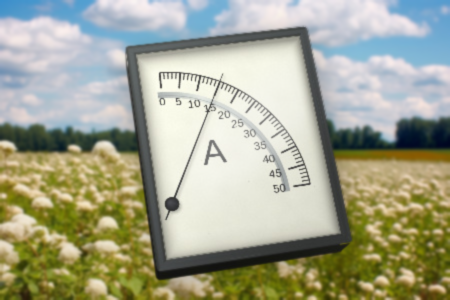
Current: value=15 unit=A
